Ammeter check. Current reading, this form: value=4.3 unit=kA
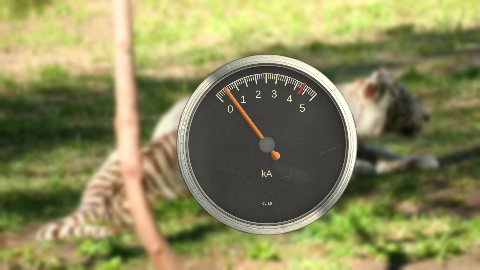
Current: value=0.5 unit=kA
